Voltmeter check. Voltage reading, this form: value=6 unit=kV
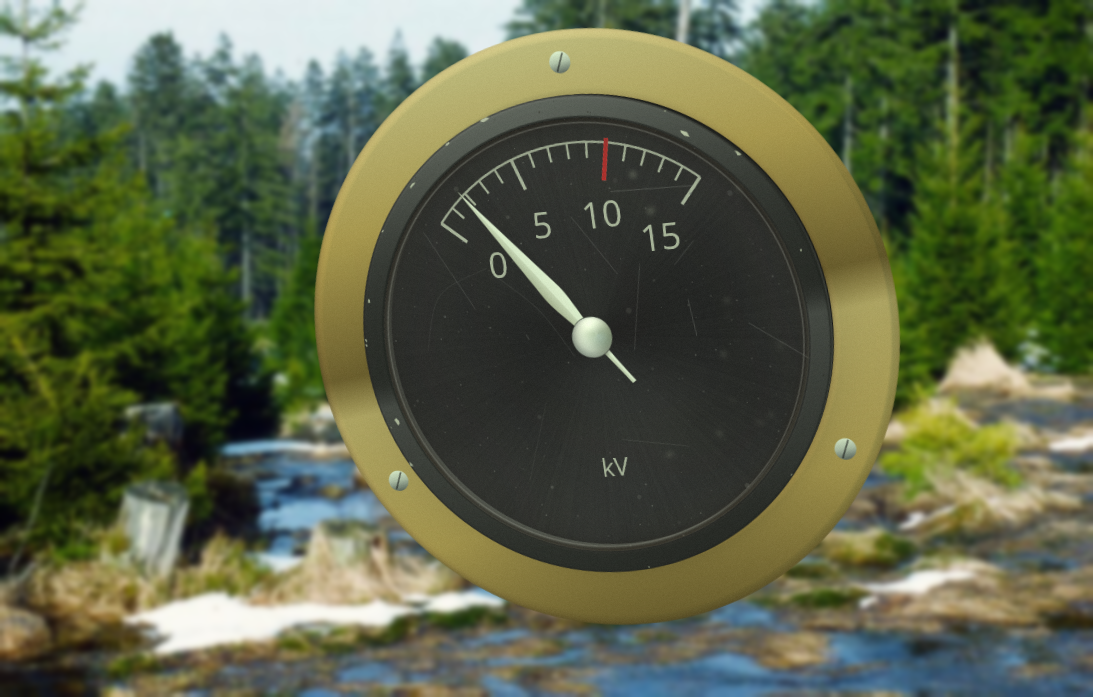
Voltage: value=2 unit=kV
